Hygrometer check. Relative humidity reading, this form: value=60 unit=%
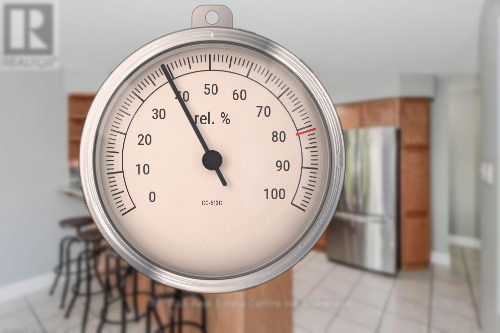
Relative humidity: value=39 unit=%
